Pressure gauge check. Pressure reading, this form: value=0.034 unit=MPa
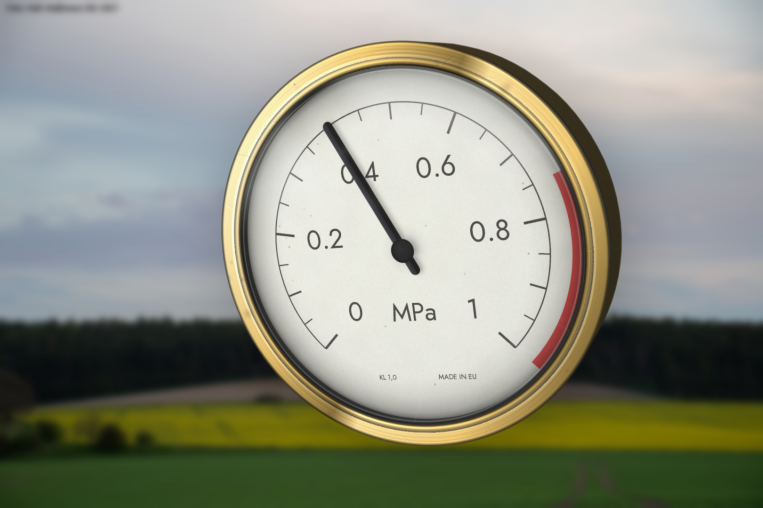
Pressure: value=0.4 unit=MPa
